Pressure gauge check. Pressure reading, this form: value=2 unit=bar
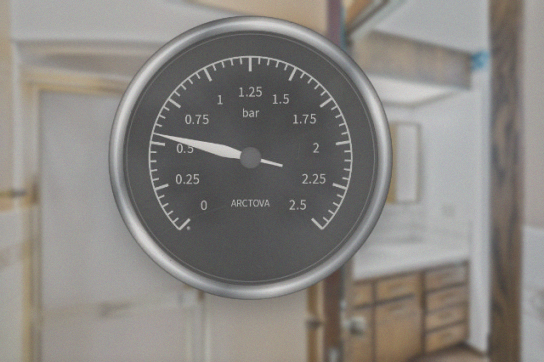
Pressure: value=0.55 unit=bar
